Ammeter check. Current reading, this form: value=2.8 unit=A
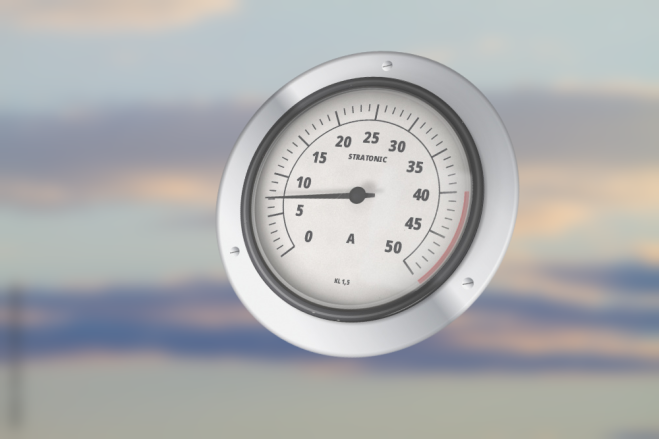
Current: value=7 unit=A
